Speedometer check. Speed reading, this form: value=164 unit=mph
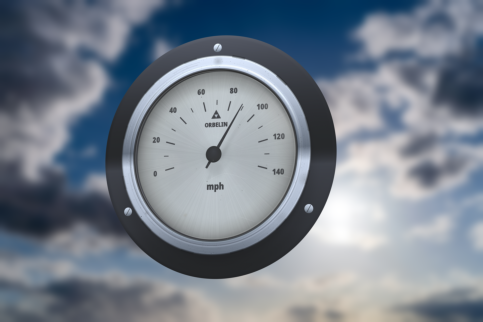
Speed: value=90 unit=mph
